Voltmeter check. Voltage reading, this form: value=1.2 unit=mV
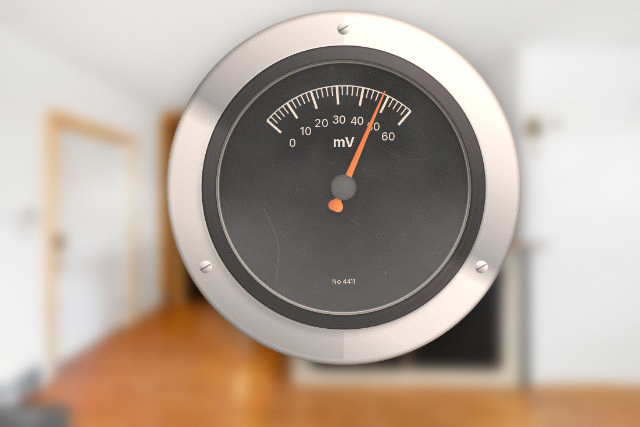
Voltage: value=48 unit=mV
